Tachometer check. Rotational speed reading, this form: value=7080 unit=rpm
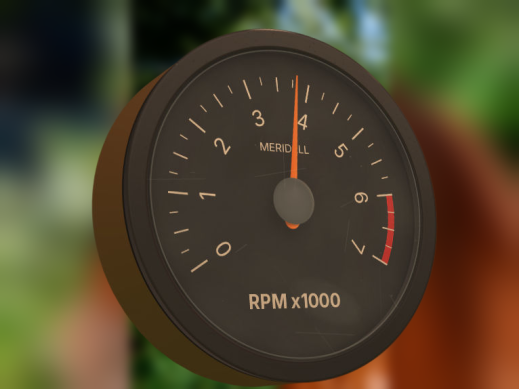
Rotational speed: value=3750 unit=rpm
